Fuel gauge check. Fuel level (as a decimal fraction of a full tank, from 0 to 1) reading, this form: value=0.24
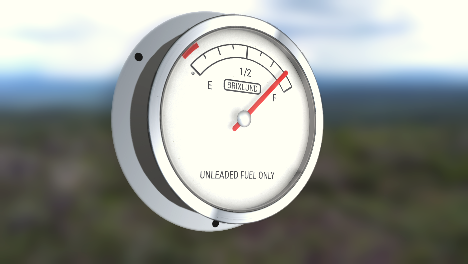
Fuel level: value=0.875
